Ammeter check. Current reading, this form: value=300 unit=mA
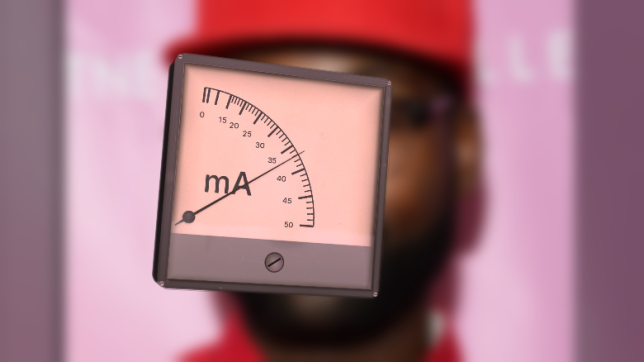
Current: value=37 unit=mA
